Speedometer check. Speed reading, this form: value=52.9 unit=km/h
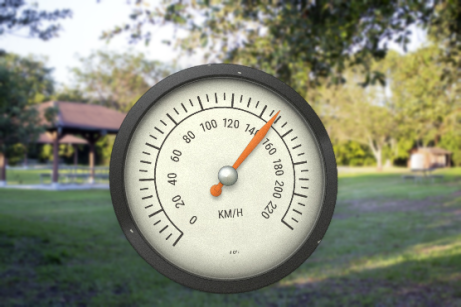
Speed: value=147.5 unit=km/h
